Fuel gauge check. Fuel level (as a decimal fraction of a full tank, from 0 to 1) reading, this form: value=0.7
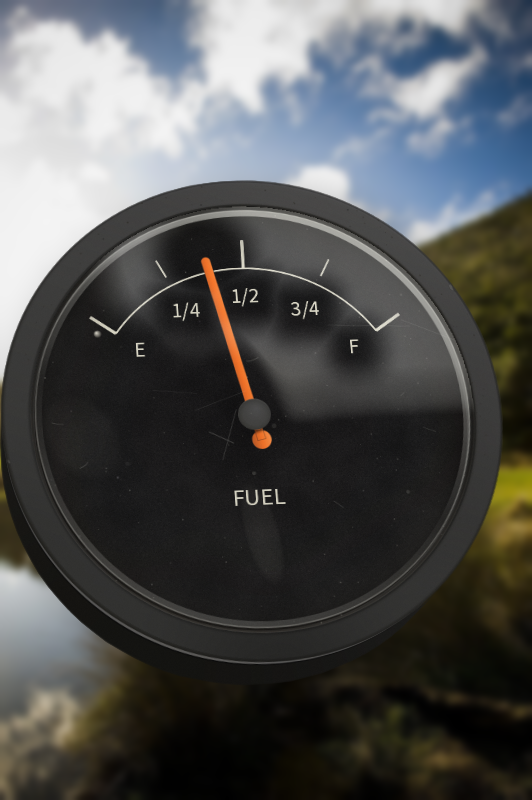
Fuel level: value=0.375
